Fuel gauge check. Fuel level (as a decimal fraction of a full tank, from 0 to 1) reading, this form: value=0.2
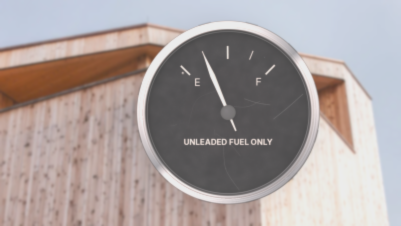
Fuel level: value=0.25
